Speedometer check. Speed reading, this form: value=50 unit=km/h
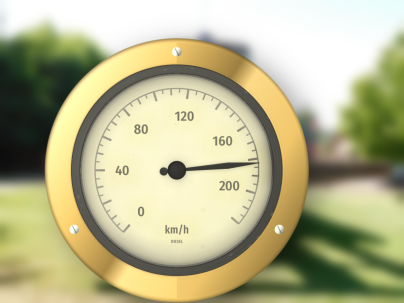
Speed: value=182.5 unit=km/h
